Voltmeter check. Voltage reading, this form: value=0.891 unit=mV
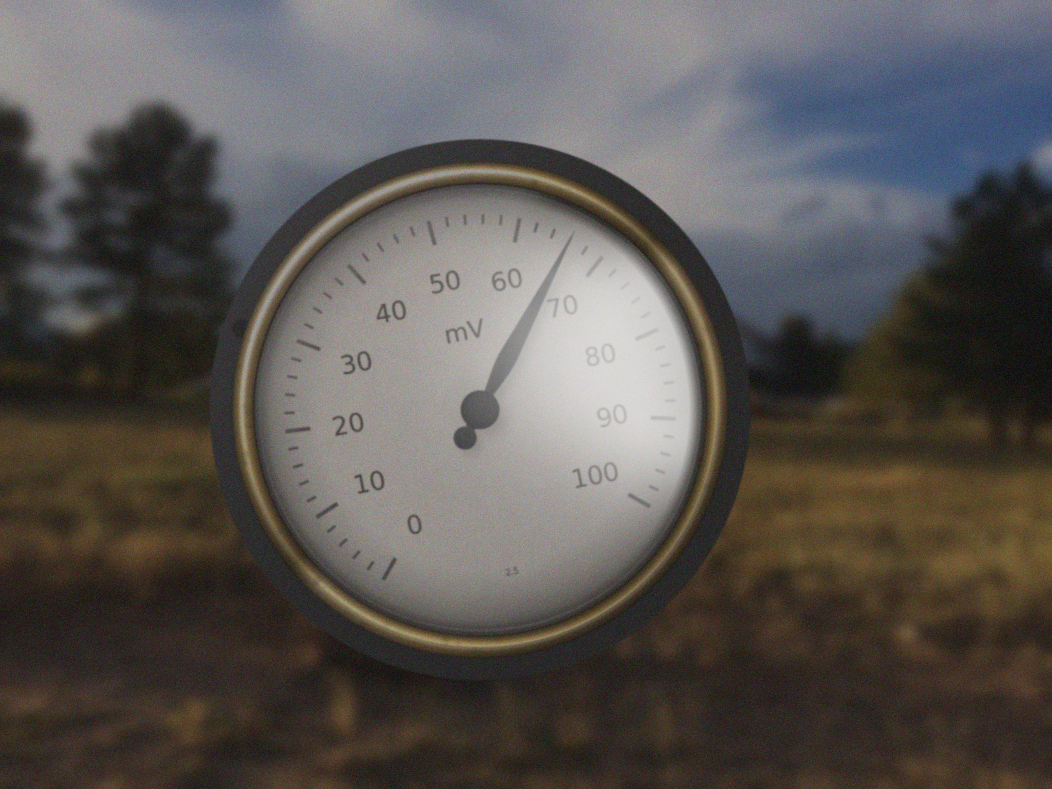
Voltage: value=66 unit=mV
